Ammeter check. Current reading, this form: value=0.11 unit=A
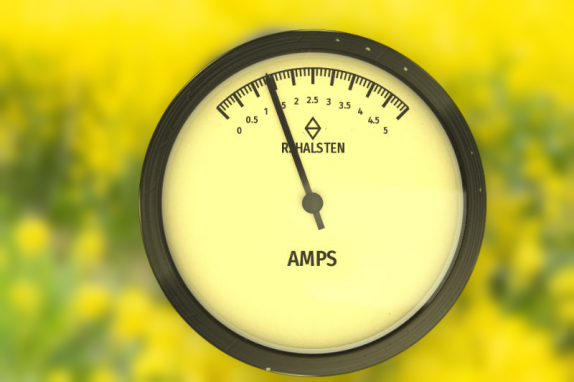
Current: value=1.4 unit=A
